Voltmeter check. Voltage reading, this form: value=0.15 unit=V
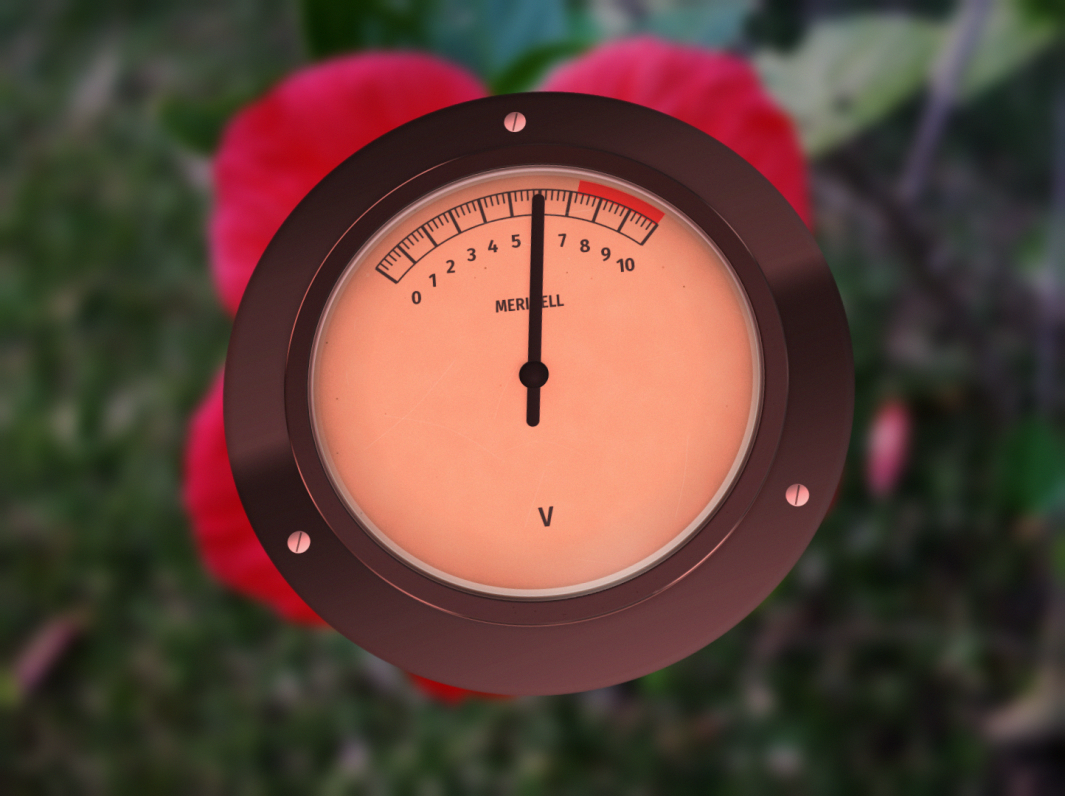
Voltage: value=6 unit=V
